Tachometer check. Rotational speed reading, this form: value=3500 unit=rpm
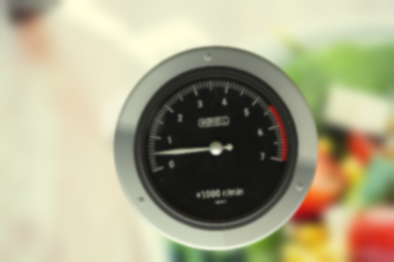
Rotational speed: value=500 unit=rpm
